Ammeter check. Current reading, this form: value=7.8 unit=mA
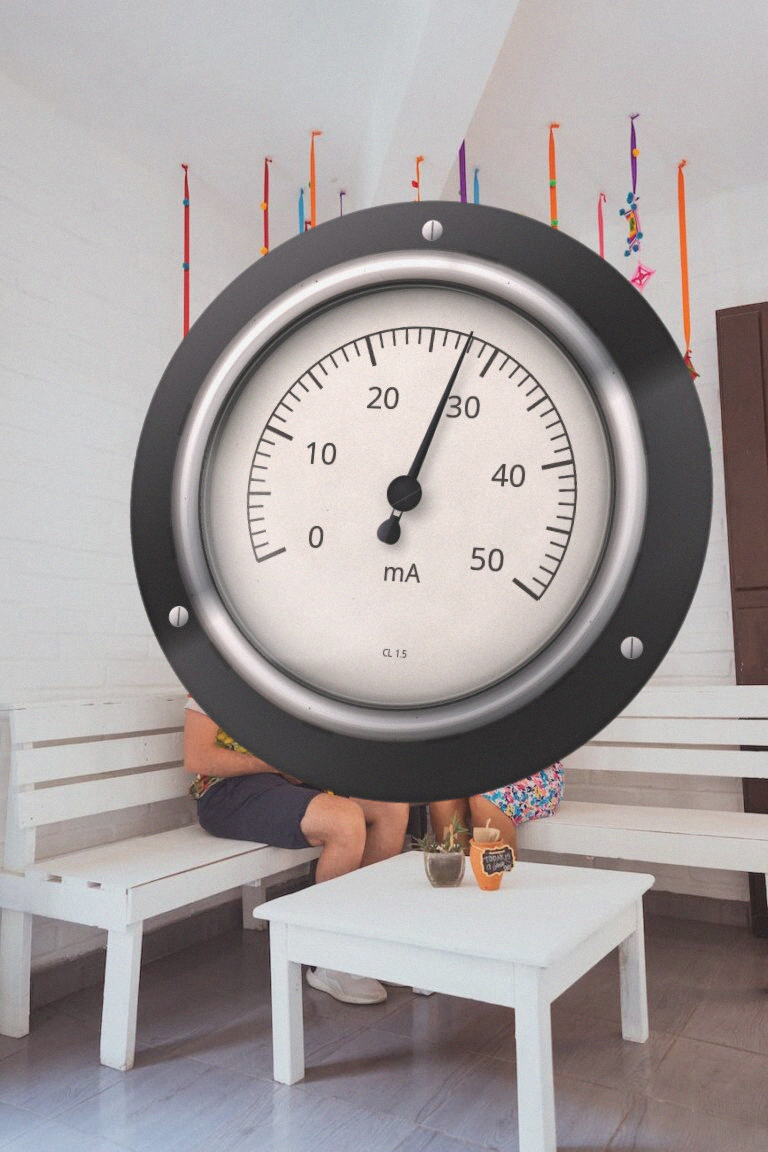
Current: value=28 unit=mA
